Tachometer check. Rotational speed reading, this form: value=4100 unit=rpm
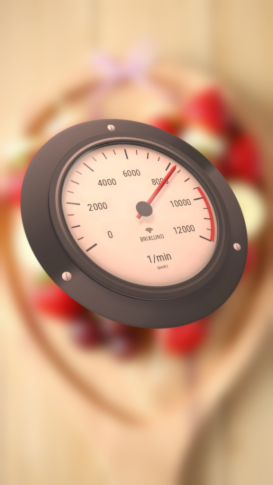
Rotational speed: value=8250 unit=rpm
